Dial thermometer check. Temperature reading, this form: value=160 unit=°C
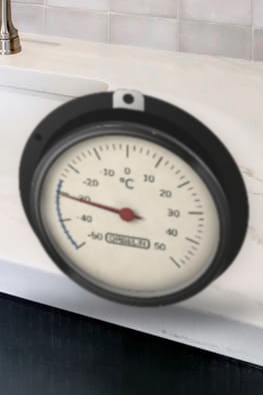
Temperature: value=-30 unit=°C
